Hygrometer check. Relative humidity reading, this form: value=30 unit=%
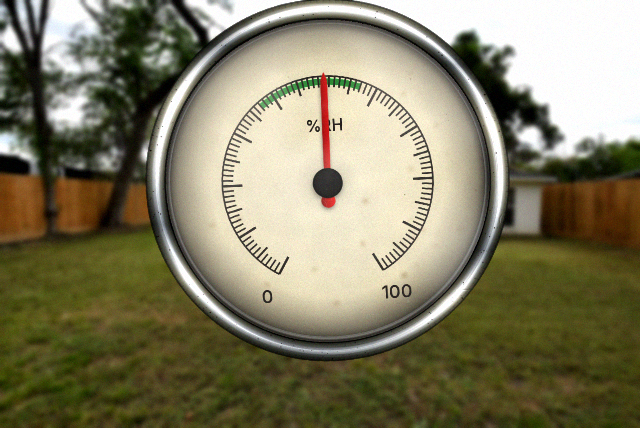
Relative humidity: value=50 unit=%
